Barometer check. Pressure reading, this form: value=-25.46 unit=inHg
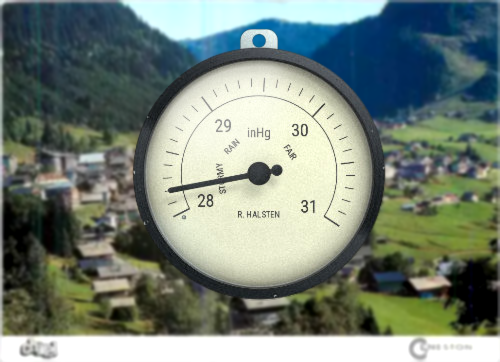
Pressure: value=28.2 unit=inHg
